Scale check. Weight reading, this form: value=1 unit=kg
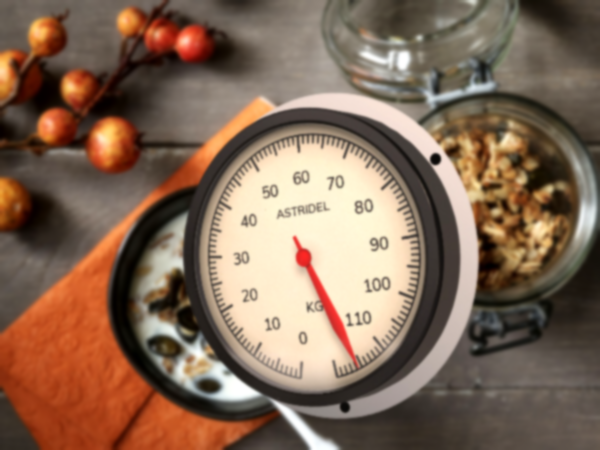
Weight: value=115 unit=kg
